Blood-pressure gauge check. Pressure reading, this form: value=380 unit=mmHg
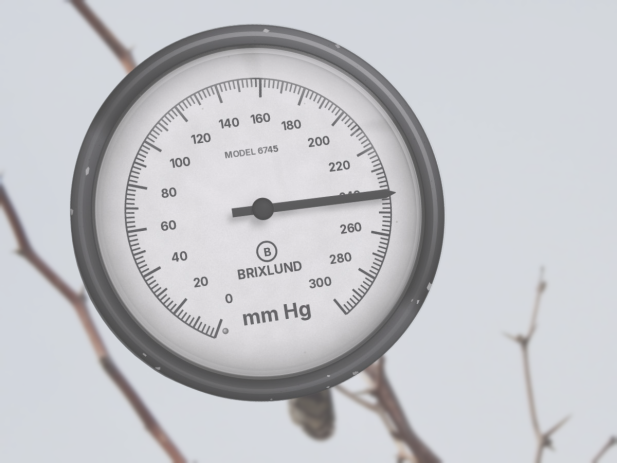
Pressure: value=242 unit=mmHg
